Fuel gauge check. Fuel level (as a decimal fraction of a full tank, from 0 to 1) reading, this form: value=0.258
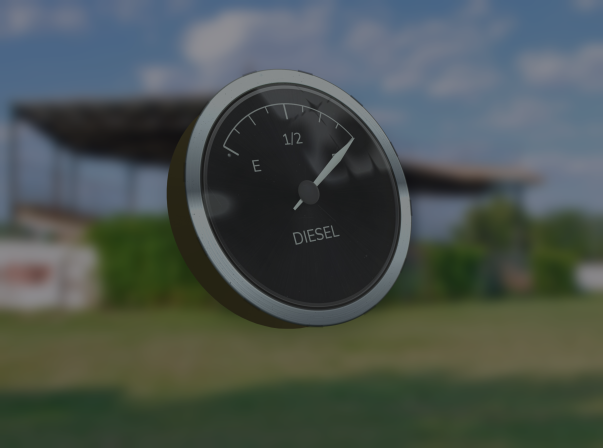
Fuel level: value=1
